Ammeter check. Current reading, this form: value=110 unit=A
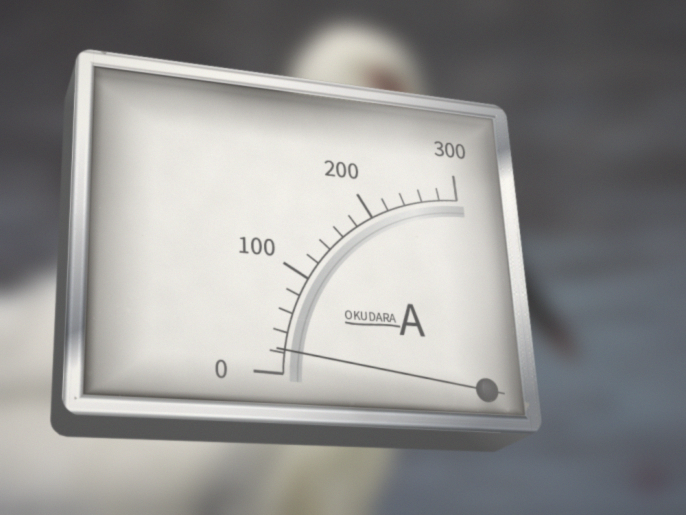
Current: value=20 unit=A
